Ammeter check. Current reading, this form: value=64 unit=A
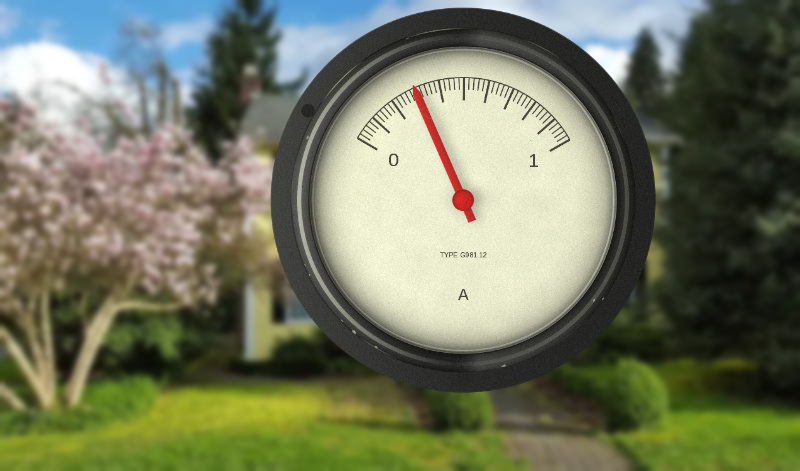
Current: value=0.3 unit=A
